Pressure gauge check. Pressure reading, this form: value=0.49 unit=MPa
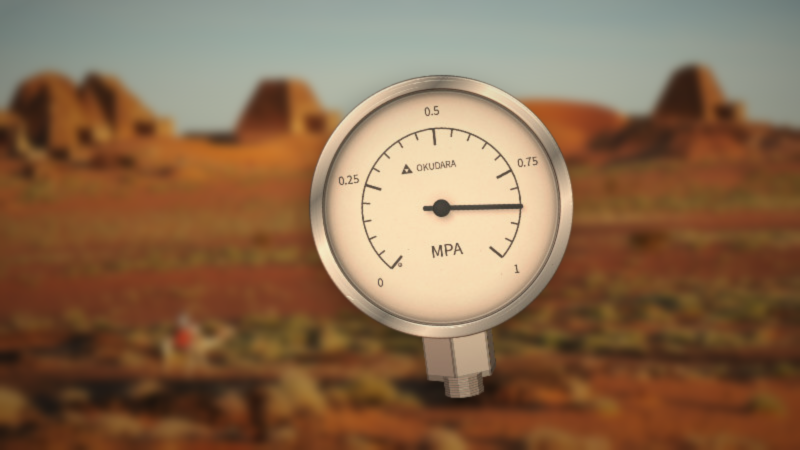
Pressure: value=0.85 unit=MPa
